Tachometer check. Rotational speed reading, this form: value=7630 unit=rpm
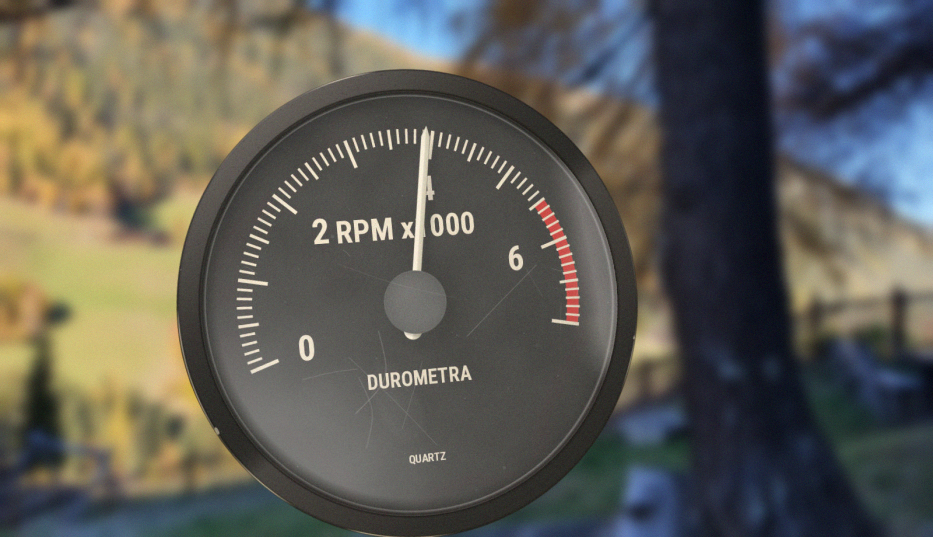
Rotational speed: value=3900 unit=rpm
